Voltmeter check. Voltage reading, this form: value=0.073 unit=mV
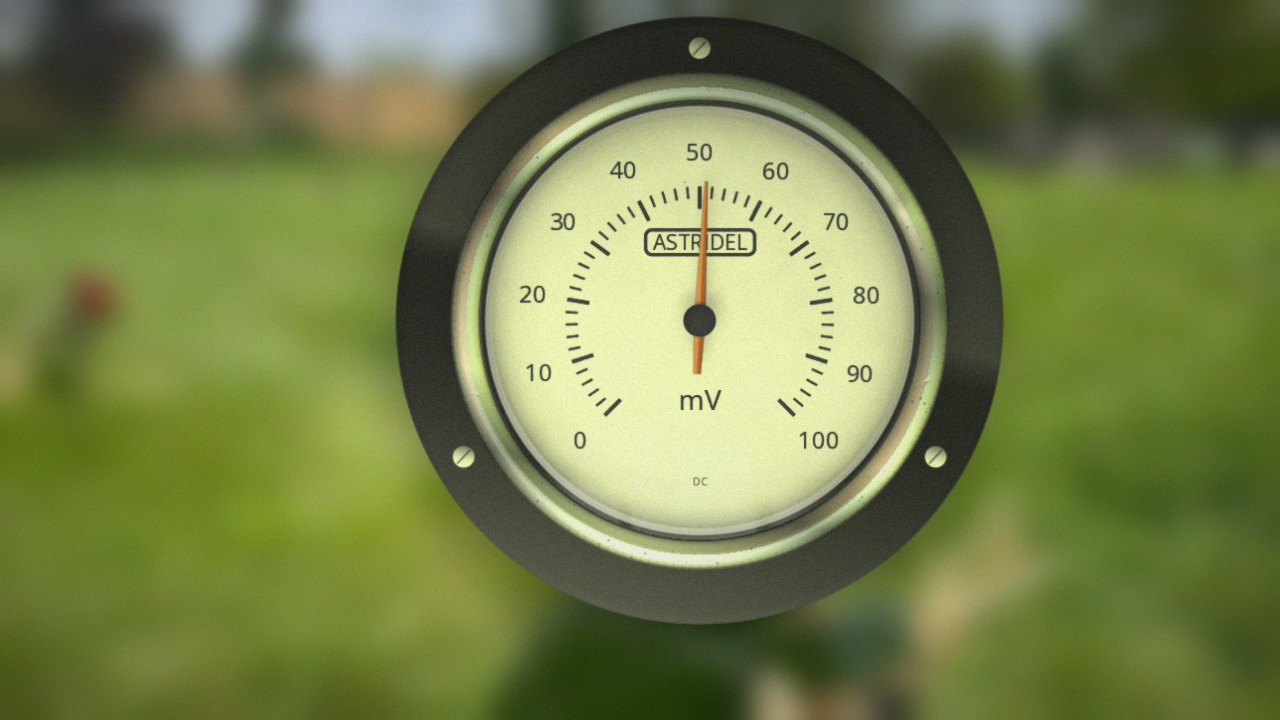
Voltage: value=51 unit=mV
